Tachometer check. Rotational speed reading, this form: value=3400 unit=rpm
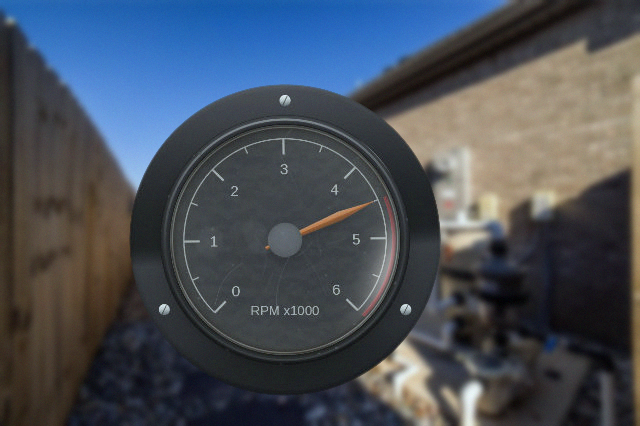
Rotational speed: value=4500 unit=rpm
